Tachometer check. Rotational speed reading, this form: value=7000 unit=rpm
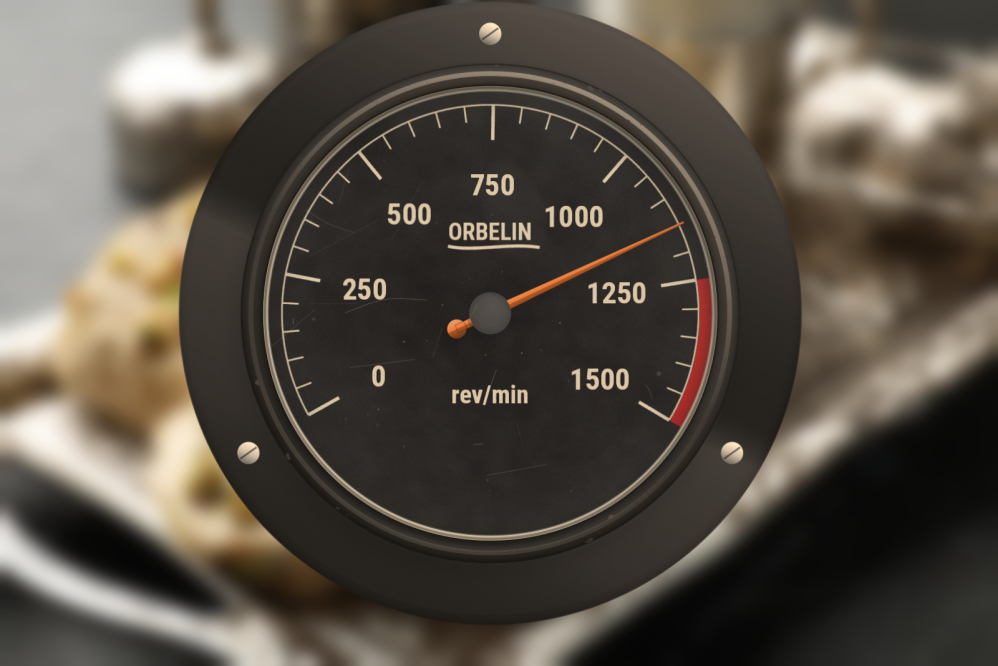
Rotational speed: value=1150 unit=rpm
